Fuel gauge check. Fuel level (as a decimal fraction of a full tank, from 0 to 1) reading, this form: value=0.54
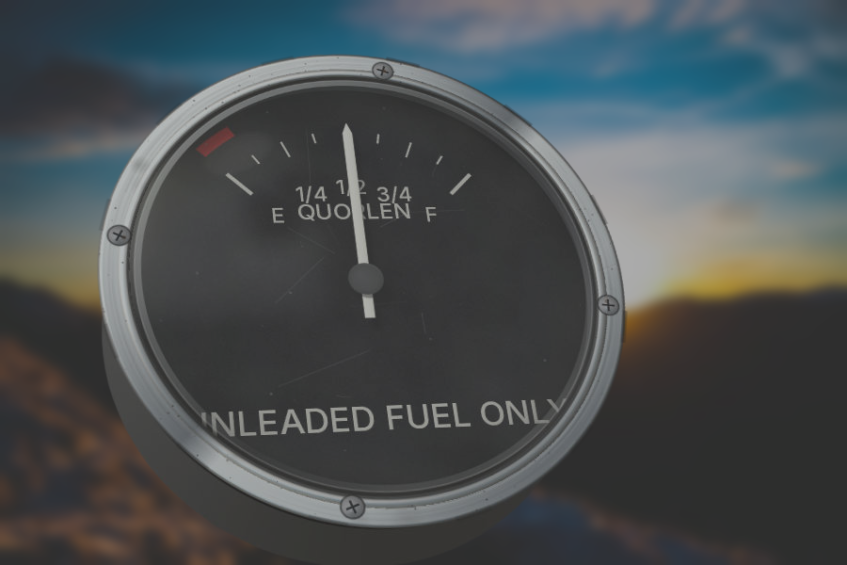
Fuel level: value=0.5
